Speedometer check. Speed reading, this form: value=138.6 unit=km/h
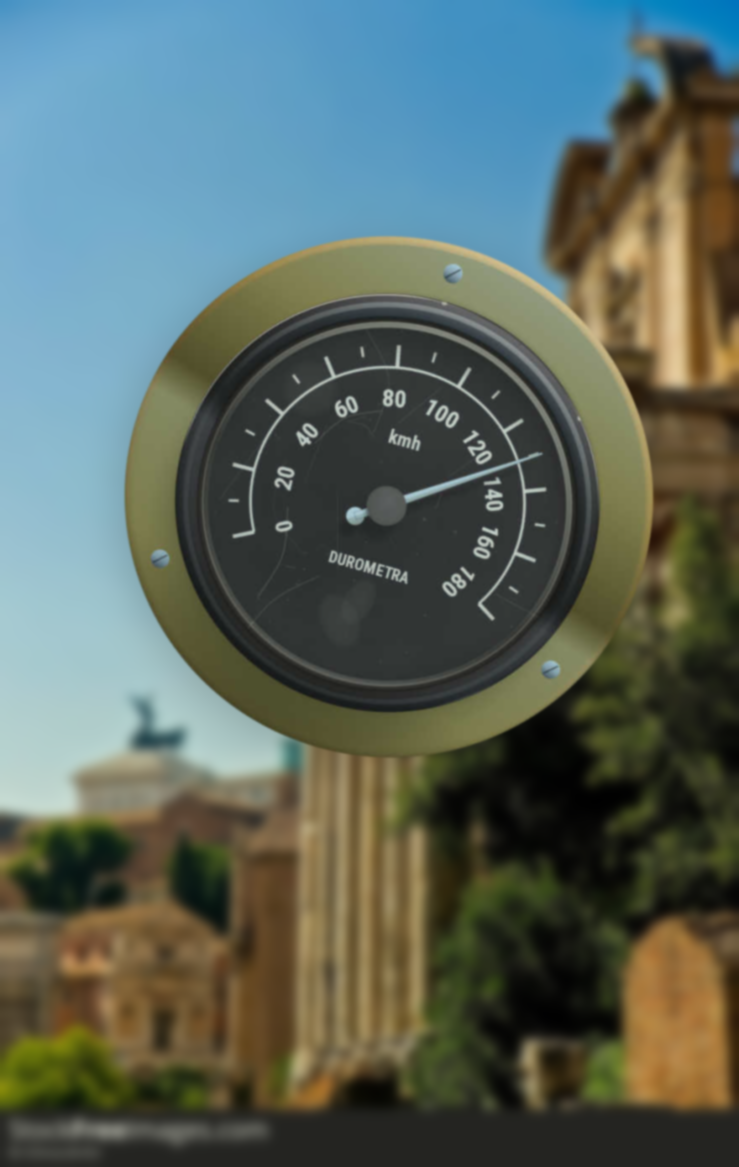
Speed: value=130 unit=km/h
